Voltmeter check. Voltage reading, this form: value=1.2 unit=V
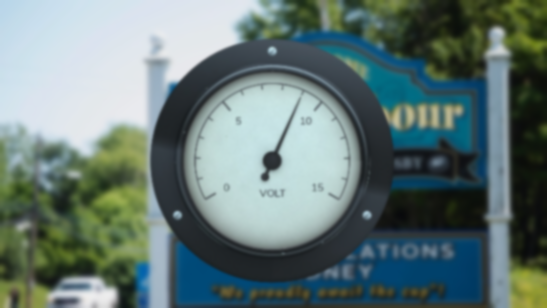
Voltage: value=9 unit=V
